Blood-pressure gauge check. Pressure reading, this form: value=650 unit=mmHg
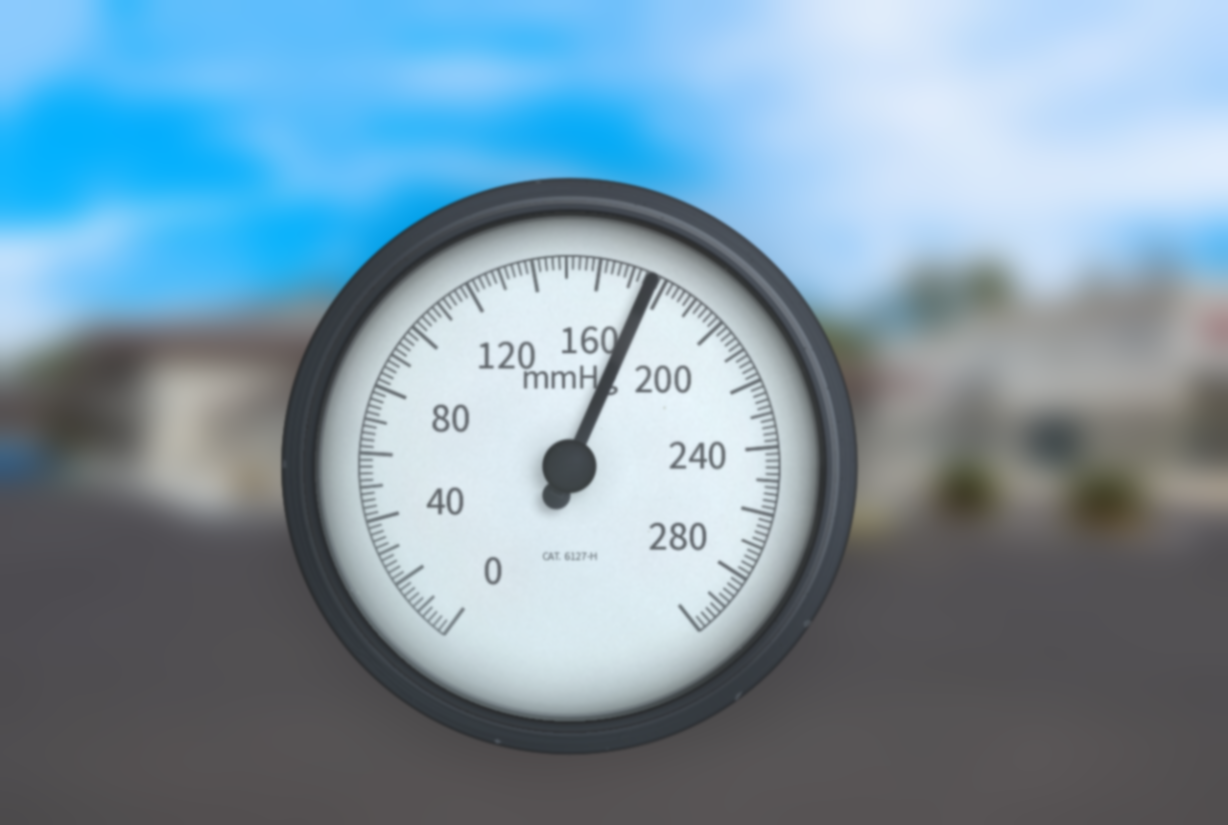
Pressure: value=176 unit=mmHg
